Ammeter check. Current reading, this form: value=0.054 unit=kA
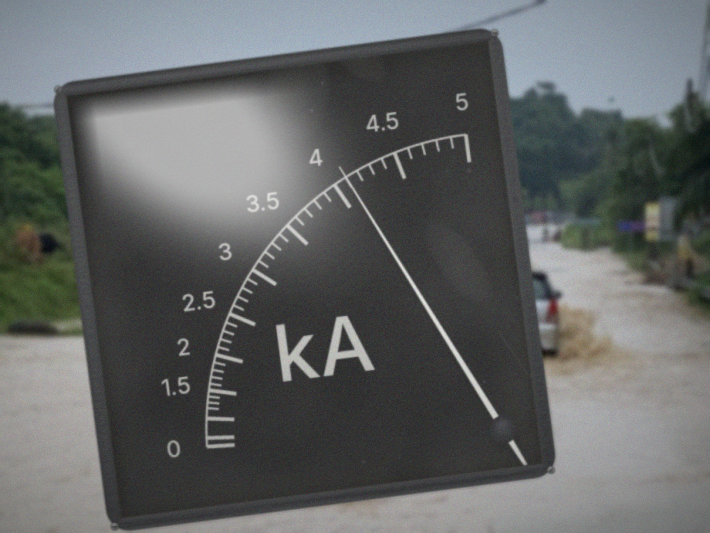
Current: value=4.1 unit=kA
